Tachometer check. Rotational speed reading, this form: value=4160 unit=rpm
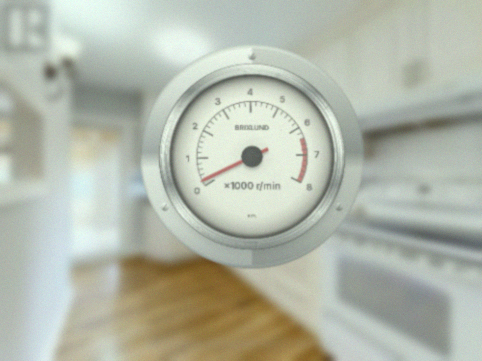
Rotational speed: value=200 unit=rpm
